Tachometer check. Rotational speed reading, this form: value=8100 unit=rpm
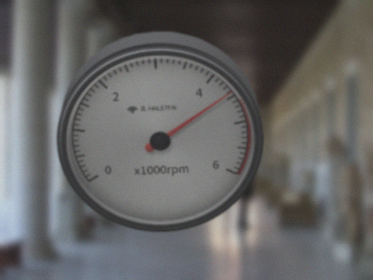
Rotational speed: value=4400 unit=rpm
